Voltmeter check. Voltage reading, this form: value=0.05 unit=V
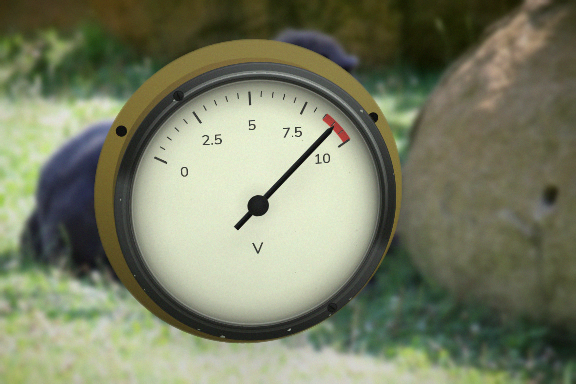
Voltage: value=9 unit=V
